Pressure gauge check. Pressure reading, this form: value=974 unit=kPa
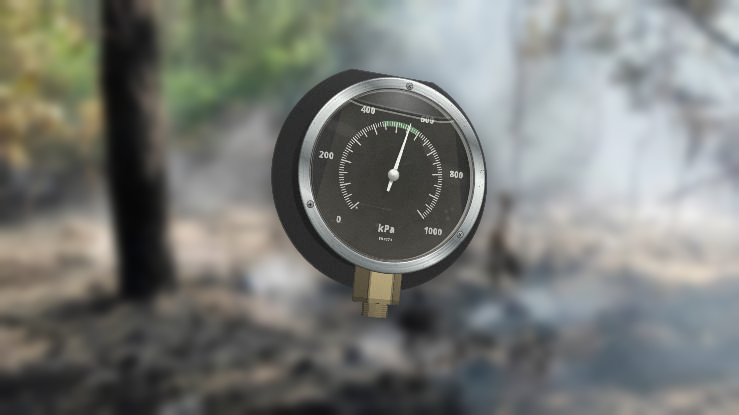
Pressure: value=550 unit=kPa
